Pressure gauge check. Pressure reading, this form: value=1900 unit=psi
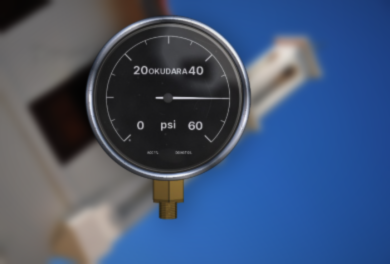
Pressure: value=50 unit=psi
